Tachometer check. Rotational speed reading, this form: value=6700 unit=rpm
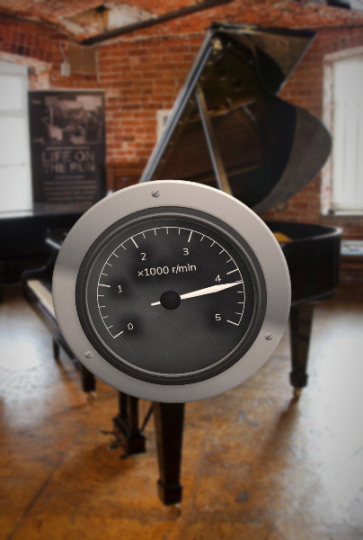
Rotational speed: value=4200 unit=rpm
